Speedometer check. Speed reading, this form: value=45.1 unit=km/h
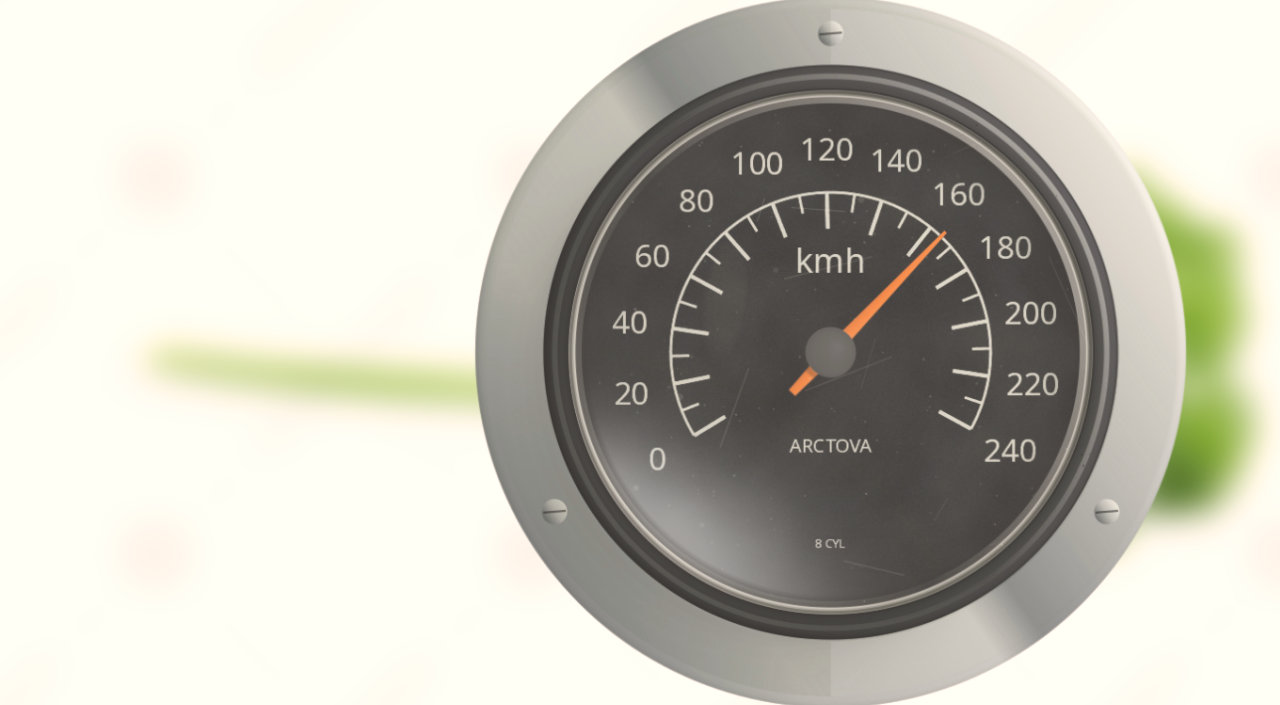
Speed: value=165 unit=km/h
